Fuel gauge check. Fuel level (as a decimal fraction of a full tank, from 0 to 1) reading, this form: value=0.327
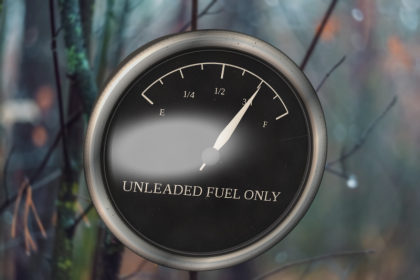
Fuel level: value=0.75
